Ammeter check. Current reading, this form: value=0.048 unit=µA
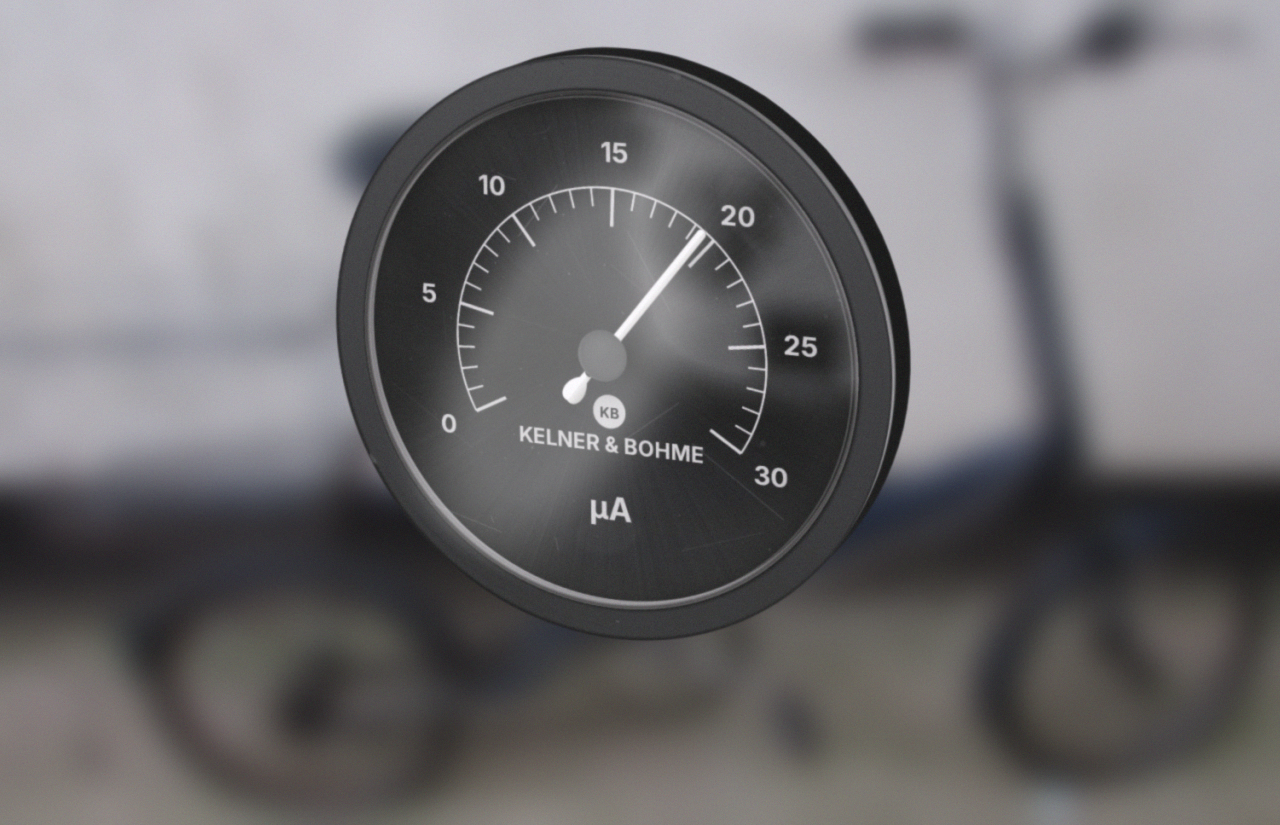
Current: value=19.5 unit=µA
